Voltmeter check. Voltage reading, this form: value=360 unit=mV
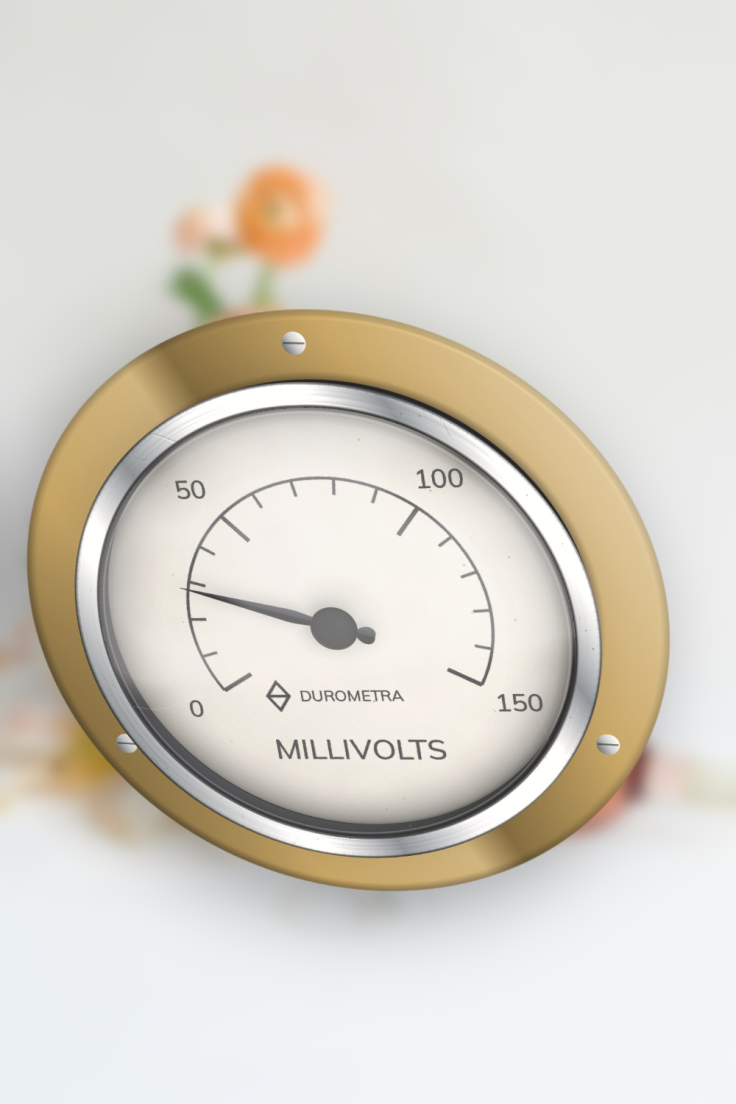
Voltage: value=30 unit=mV
